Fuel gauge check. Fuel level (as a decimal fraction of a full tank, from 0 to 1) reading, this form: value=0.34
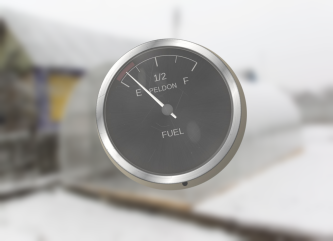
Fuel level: value=0.125
